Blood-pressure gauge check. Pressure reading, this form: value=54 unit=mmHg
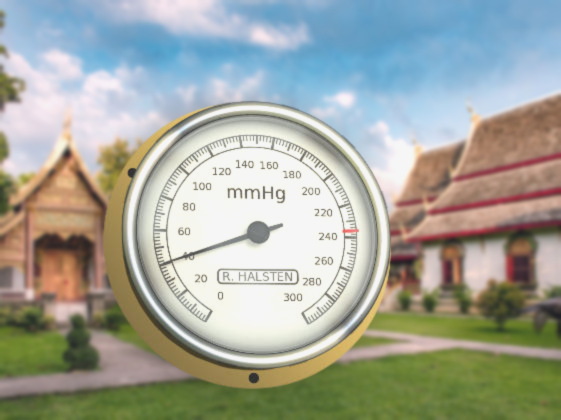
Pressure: value=40 unit=mmHg
